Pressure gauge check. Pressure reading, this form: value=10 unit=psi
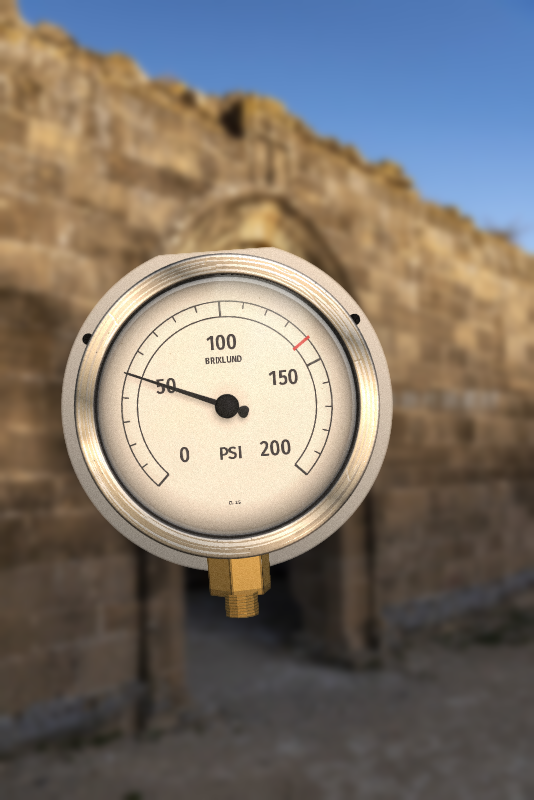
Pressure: value=50 unit=psi
